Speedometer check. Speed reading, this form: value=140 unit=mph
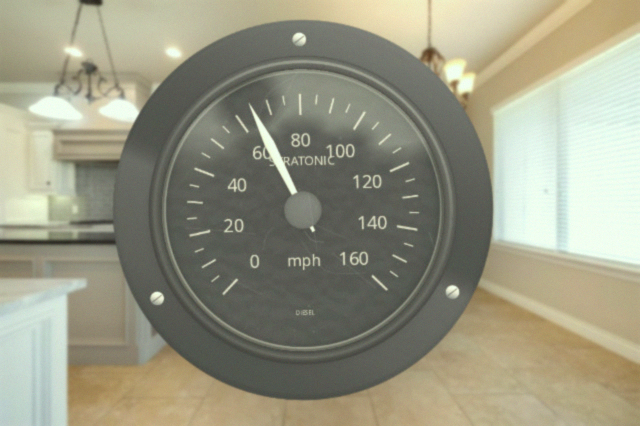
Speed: value=65 unit=mph
